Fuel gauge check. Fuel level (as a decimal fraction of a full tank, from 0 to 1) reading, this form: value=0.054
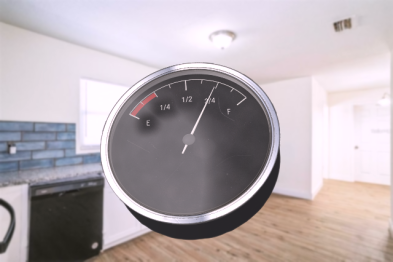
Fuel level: value=0.75
